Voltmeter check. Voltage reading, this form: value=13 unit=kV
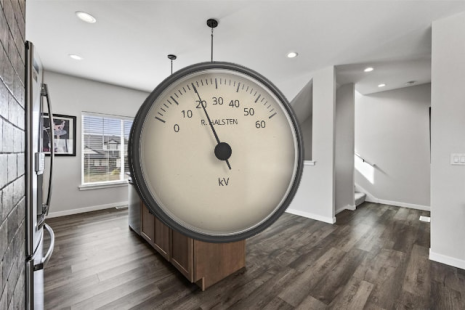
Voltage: value=20 unit=kV
